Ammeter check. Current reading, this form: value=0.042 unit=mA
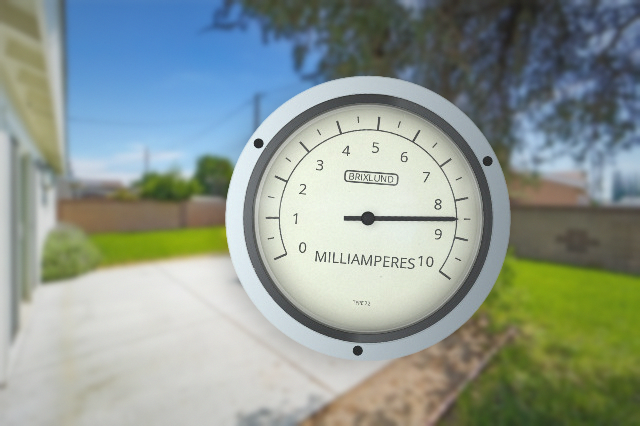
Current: value=8.5 unit=mA
